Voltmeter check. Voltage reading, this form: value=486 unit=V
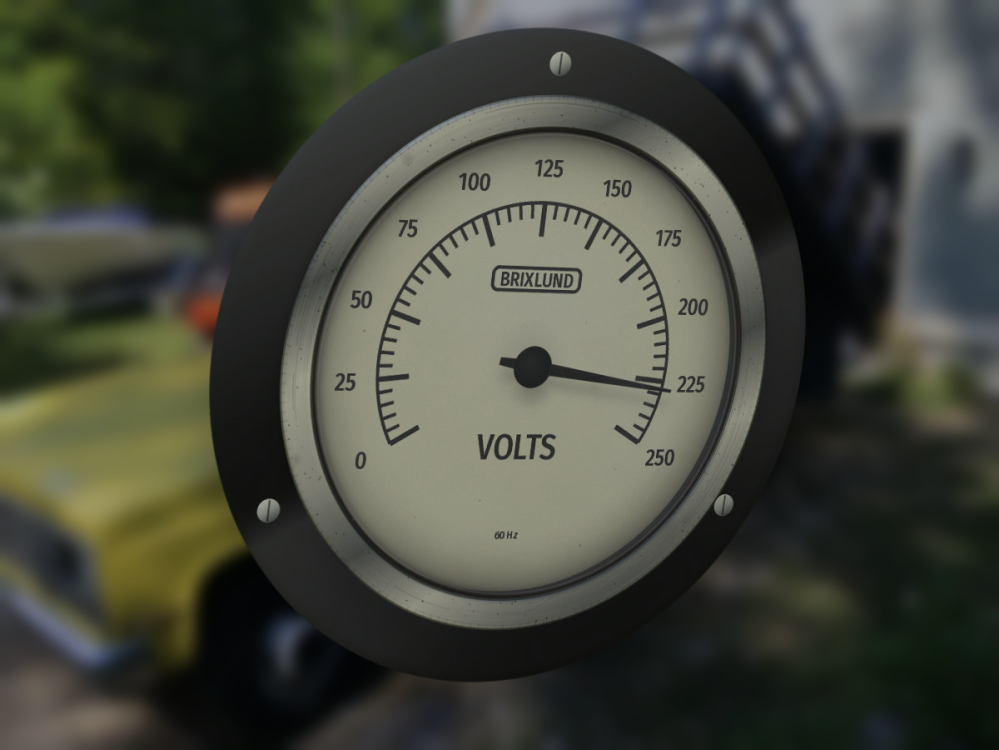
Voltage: value=227.5 unit=V
